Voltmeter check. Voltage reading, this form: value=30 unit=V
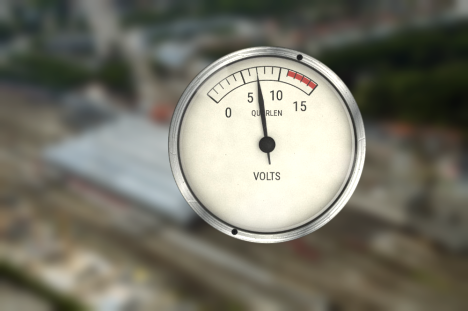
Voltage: value=7 unit=V
